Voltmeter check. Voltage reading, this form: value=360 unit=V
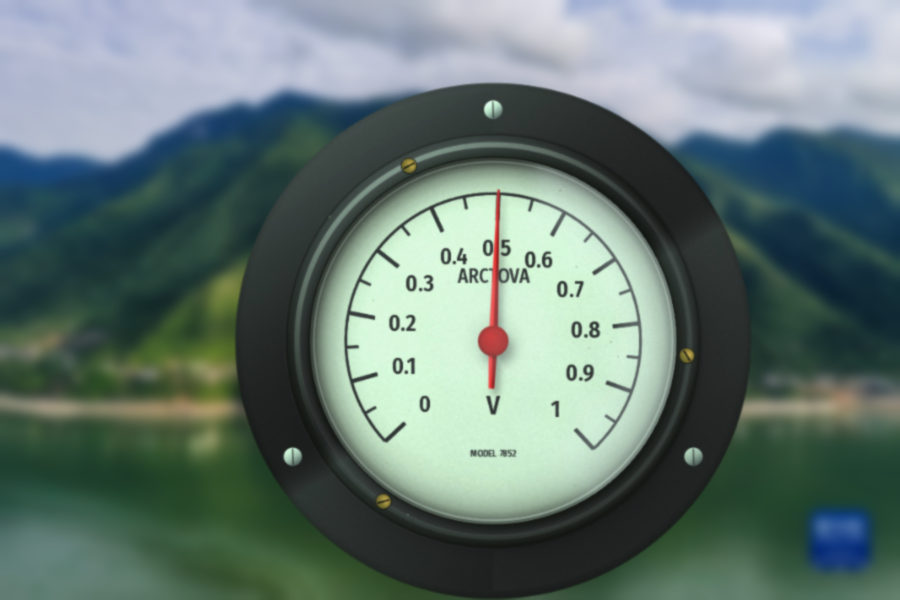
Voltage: value=0.5 unit=V
